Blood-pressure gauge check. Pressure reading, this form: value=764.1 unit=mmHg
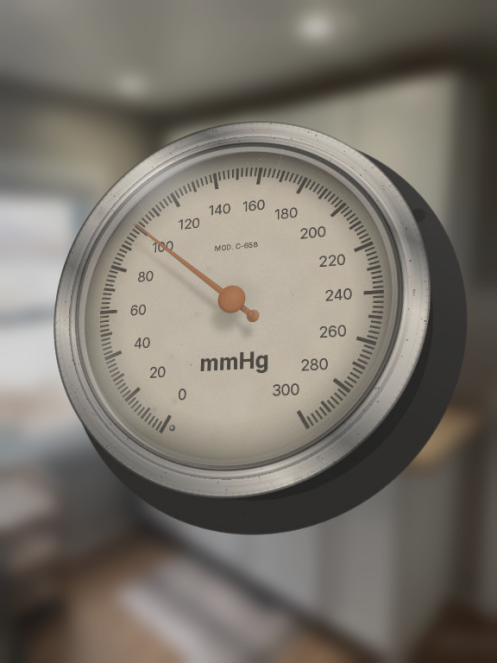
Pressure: value=100 unit=mmHg
